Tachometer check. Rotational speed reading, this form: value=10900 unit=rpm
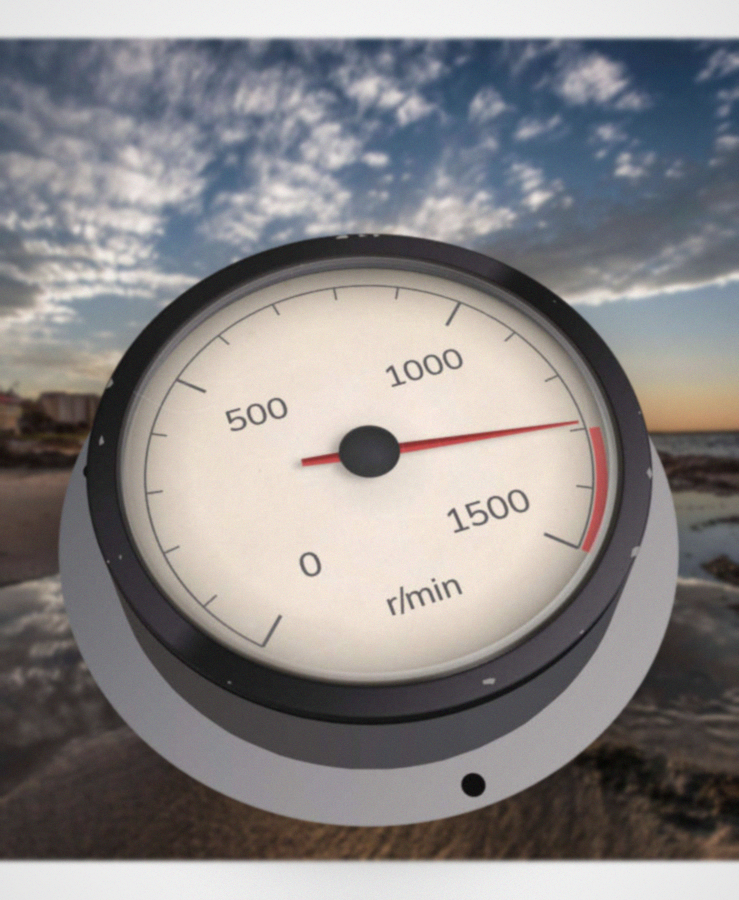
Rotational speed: value=1300 unit=rpm
